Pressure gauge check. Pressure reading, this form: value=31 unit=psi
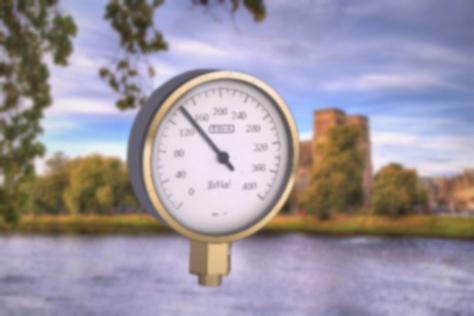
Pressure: value=140 unit=psi
